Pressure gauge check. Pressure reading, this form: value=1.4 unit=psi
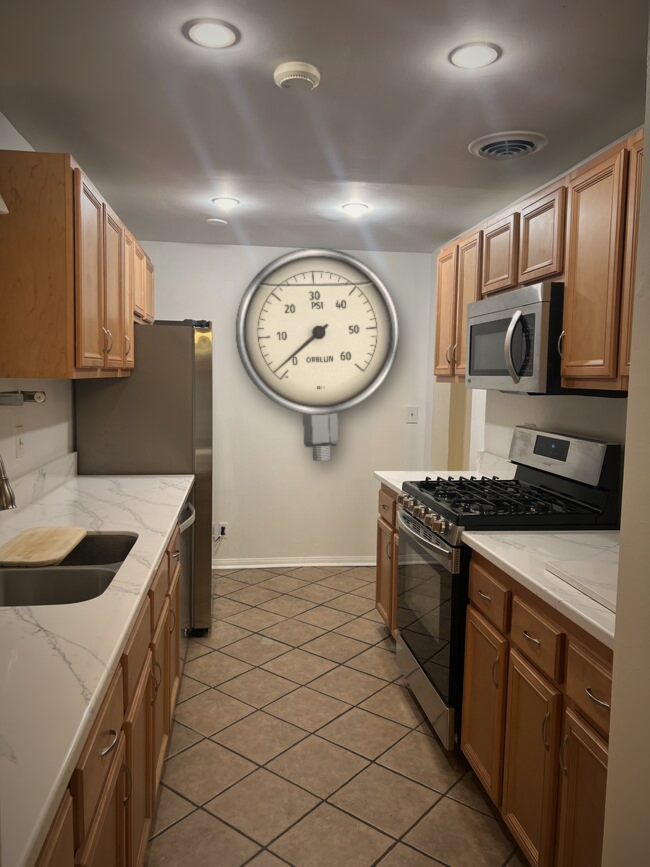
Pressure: value=2 unit=psi
